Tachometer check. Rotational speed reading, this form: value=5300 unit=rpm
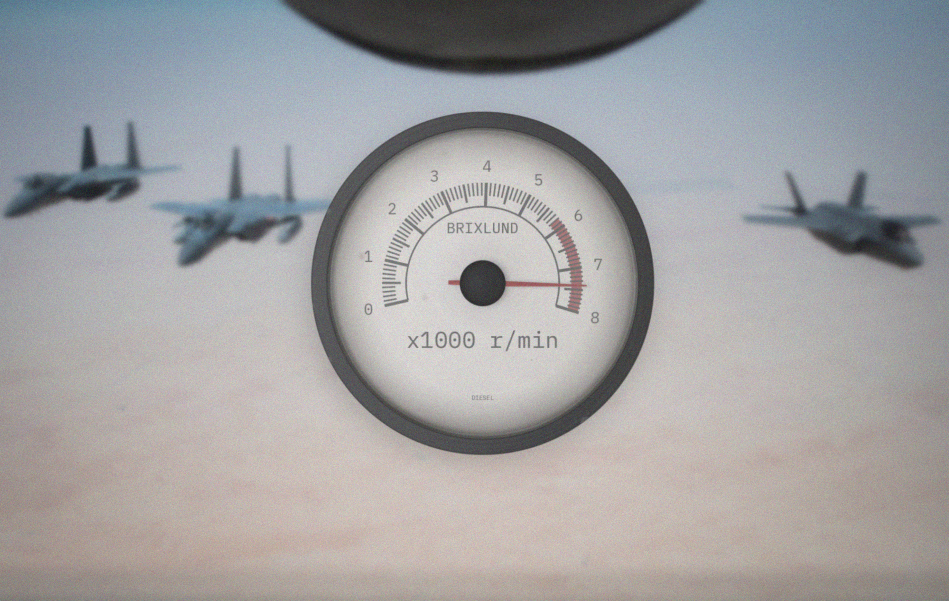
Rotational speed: value=7400 unit=rpm
